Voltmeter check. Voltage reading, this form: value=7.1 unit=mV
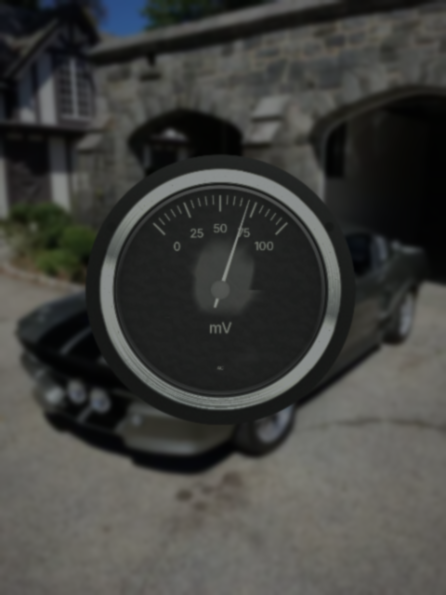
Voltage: value=70 unit=mV
